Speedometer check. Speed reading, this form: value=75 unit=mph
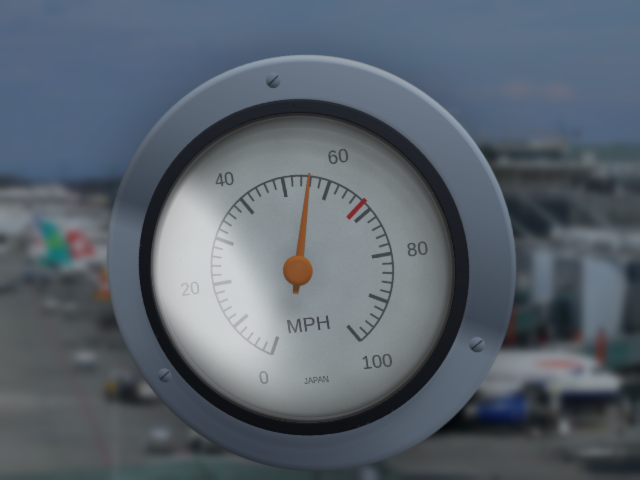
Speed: value=56 unit=mph
